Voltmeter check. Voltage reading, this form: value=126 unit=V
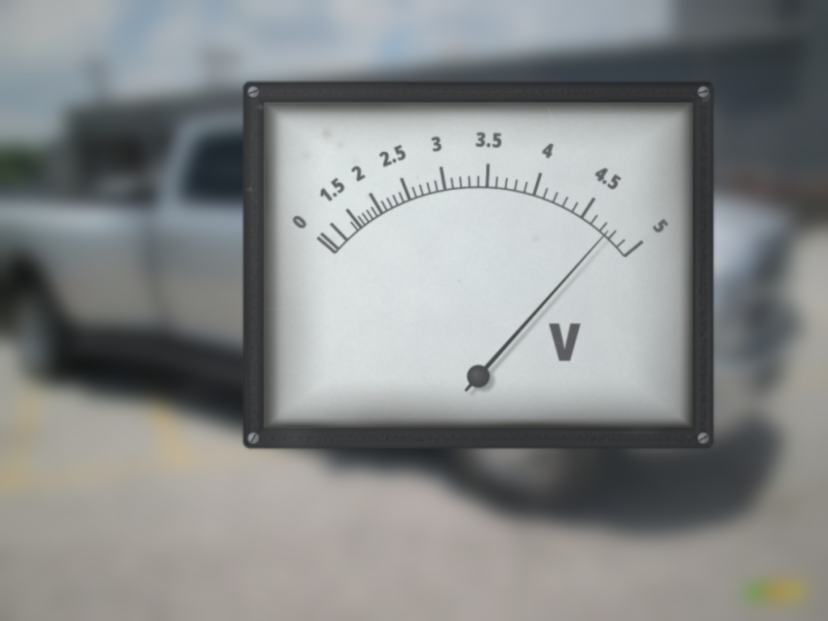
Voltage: value=4.75 unit=V
